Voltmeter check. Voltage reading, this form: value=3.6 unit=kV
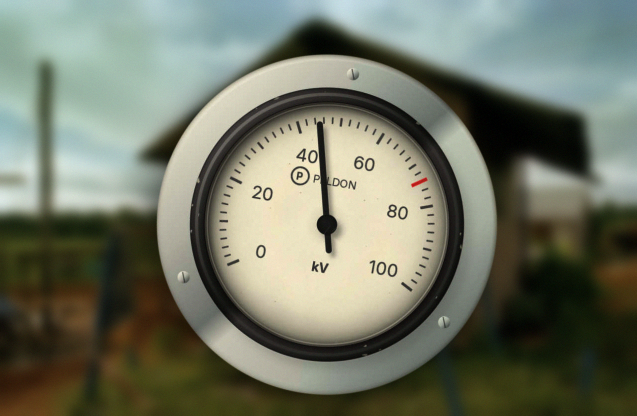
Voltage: value=45 unit=kV
